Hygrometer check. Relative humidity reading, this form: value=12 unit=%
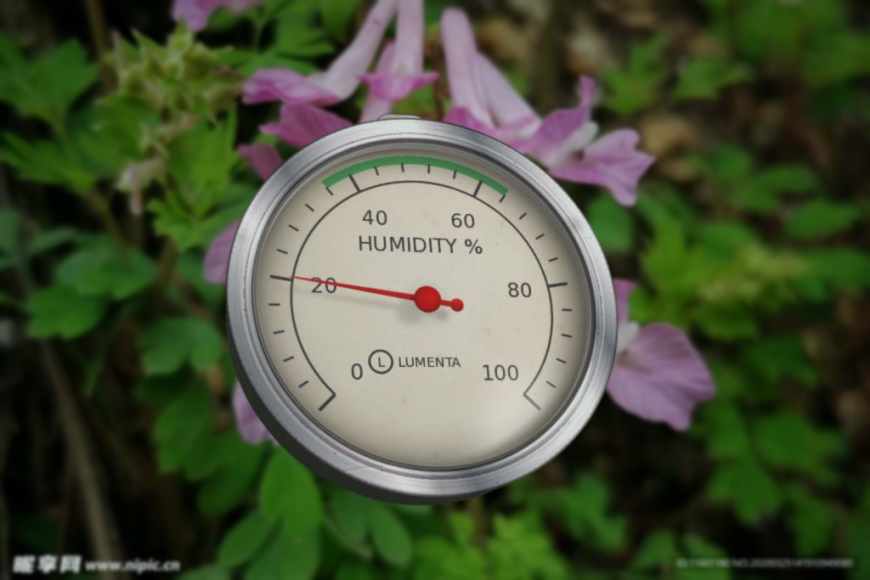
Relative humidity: value=20 unit=%
